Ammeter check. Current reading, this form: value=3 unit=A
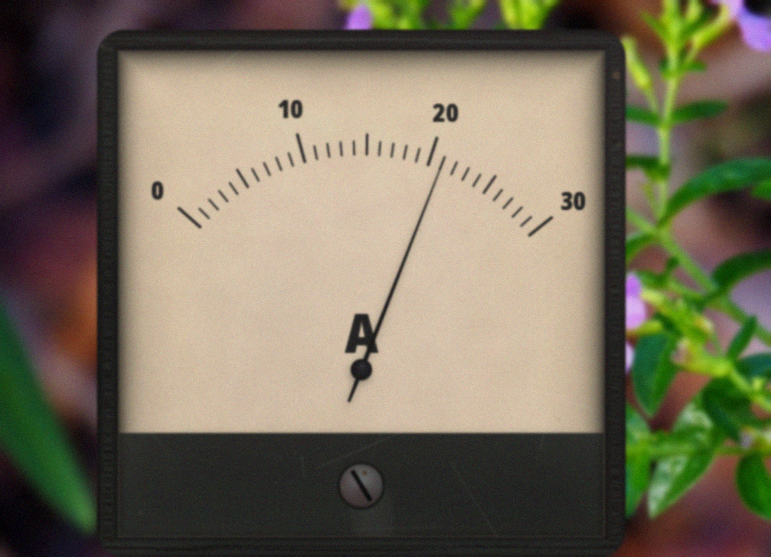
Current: value=21 unit=A
